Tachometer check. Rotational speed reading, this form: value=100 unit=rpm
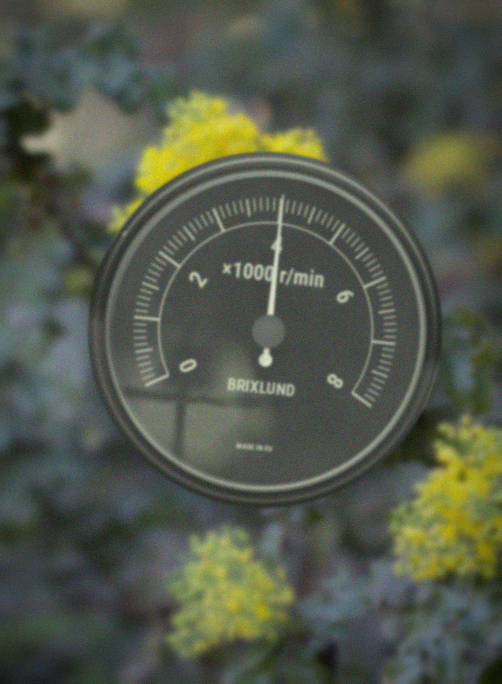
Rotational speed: value=4000 unit=rpm
